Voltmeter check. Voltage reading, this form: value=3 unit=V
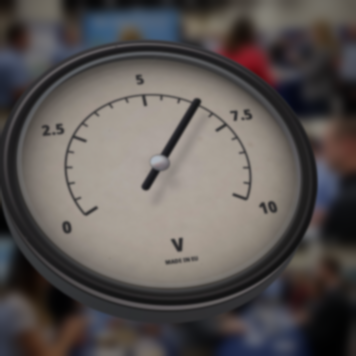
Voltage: value=6.5 unit=V
